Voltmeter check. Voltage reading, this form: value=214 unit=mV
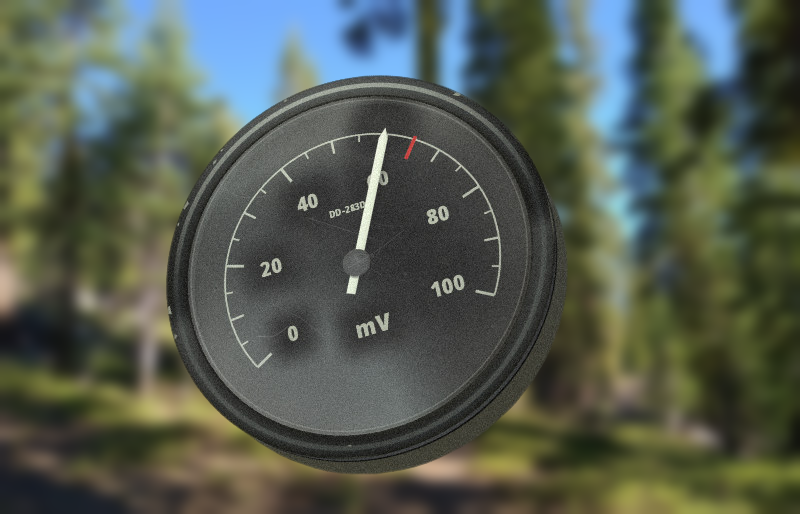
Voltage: value=60 unit=mV
